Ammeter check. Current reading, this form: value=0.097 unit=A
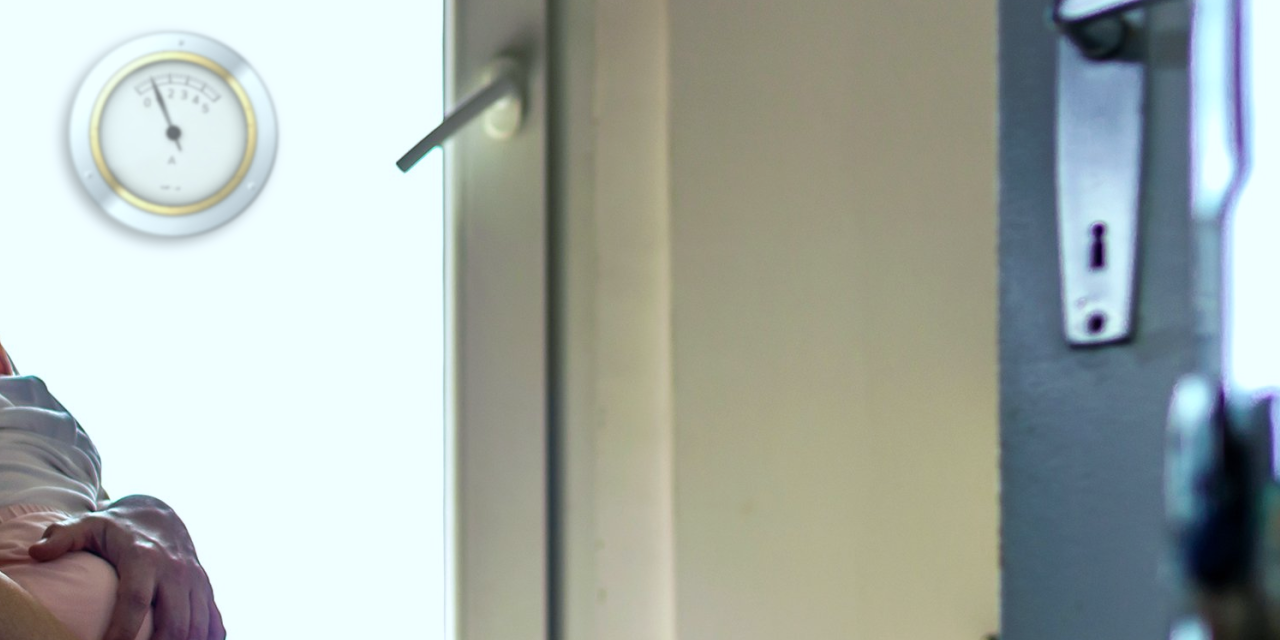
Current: value=1 unit=A
